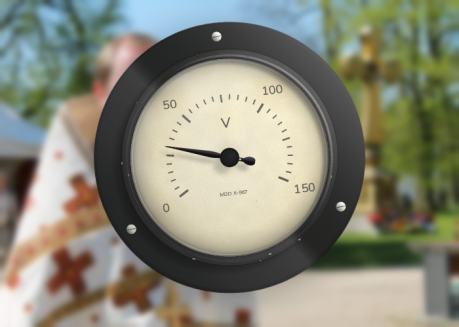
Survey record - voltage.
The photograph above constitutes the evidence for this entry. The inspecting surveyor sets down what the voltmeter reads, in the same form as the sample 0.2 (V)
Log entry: 30 (V)
